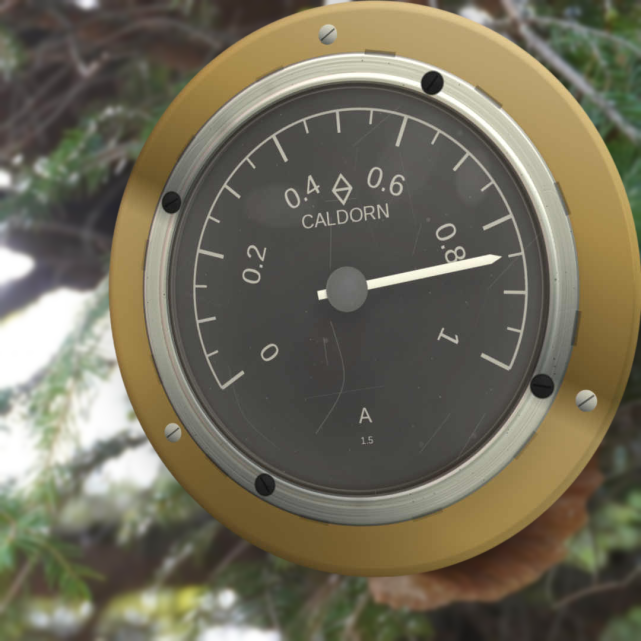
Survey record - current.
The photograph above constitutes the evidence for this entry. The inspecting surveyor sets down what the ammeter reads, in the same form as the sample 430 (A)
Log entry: 0.85 (A)
